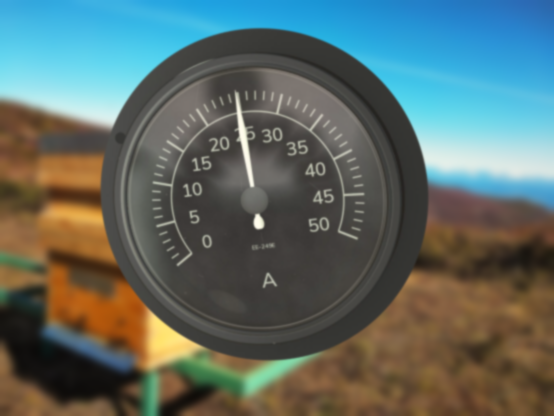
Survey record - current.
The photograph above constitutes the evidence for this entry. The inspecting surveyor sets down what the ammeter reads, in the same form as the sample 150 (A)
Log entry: 25 (A)
